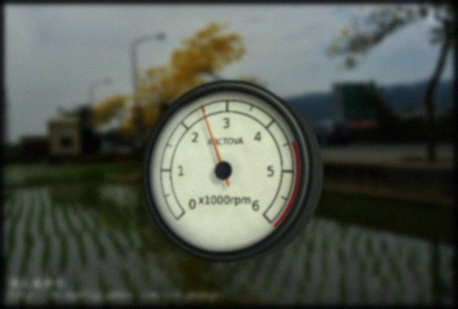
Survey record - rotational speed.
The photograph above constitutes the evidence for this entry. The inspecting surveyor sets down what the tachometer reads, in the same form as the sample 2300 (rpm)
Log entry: 2500 (rpm)
